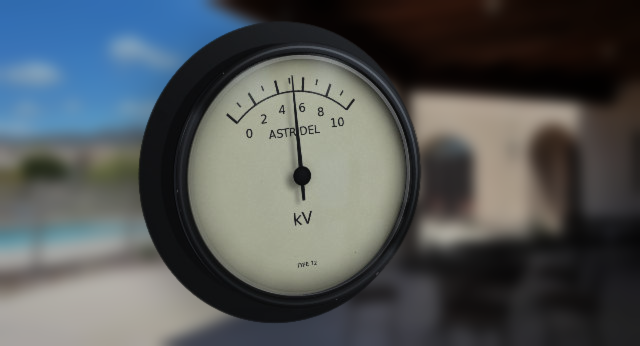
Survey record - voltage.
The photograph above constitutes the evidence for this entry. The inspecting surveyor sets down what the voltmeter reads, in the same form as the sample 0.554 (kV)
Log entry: 5 (kV)
